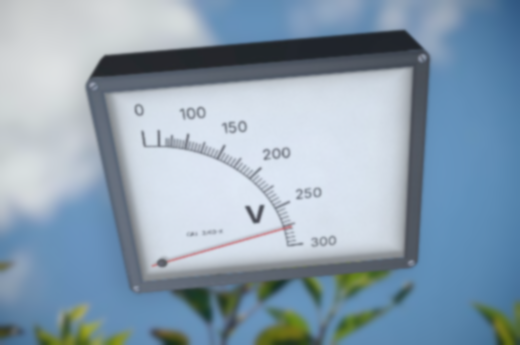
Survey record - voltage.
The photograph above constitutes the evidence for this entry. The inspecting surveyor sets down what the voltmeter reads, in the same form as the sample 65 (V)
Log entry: 275 (V)
